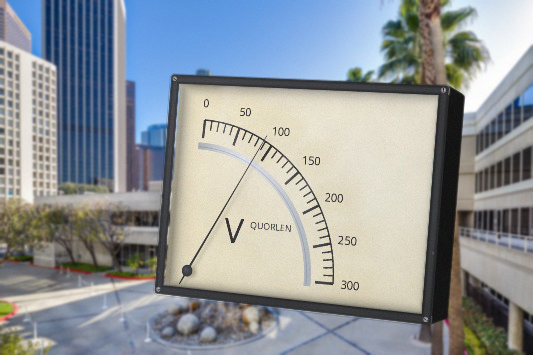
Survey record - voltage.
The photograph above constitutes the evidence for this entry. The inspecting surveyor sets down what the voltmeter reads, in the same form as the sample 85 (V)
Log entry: 90 (V)
